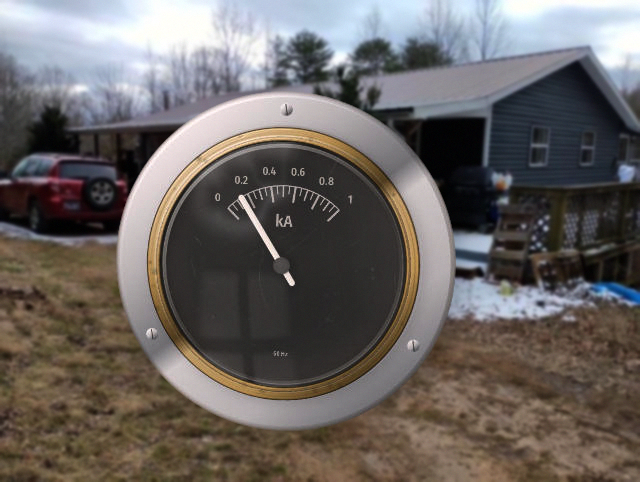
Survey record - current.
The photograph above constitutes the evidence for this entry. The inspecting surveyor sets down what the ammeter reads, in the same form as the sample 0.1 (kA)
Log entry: 0.15 (kA)
